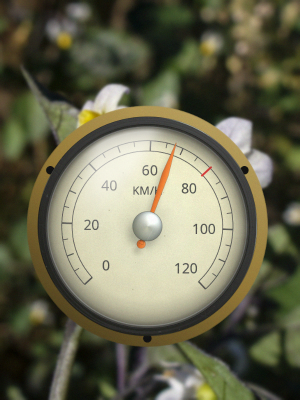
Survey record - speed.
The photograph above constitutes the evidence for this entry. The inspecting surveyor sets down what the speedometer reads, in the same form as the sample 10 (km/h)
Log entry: 67.5 (km/h)
